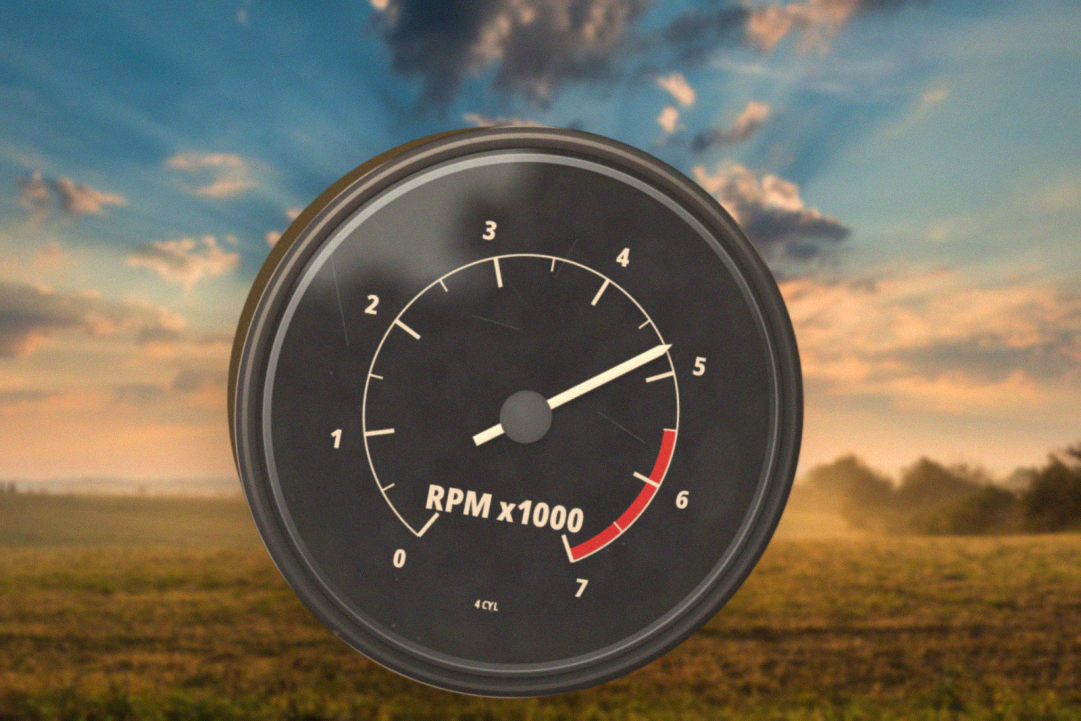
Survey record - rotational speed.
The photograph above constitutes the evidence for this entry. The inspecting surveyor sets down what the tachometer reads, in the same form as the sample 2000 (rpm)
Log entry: 4750 (rpm)
